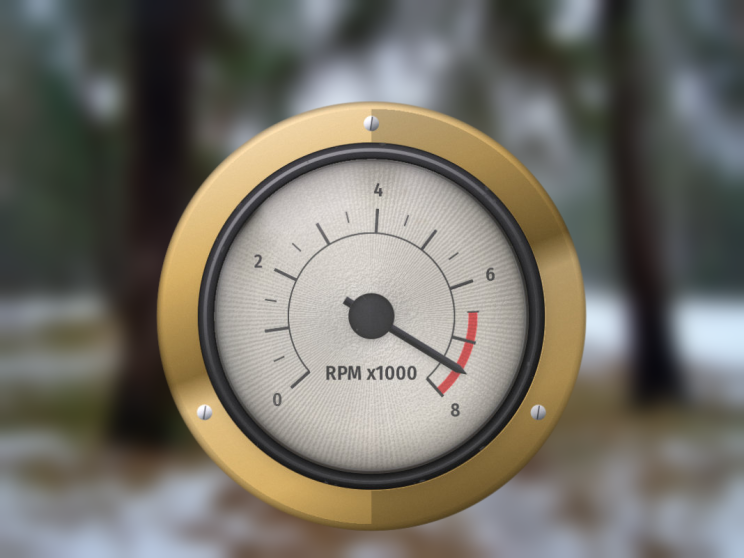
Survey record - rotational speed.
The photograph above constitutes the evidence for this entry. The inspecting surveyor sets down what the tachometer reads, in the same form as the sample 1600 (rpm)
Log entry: 7500 (rpm)
